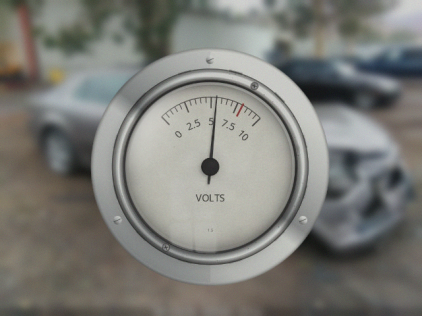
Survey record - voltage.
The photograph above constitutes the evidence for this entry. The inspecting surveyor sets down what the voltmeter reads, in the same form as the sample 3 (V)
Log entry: 5.5 (V)
